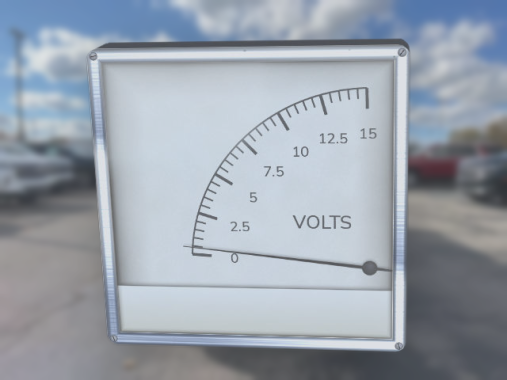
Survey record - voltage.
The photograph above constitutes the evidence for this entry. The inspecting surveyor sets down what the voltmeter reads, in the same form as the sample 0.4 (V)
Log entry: 0.5 (V)
